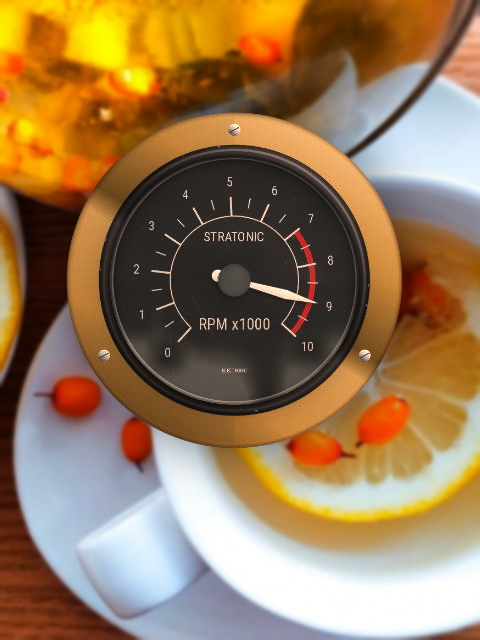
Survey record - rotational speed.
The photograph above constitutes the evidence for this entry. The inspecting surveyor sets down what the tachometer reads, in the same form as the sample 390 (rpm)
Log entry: 9000 (rpm)
